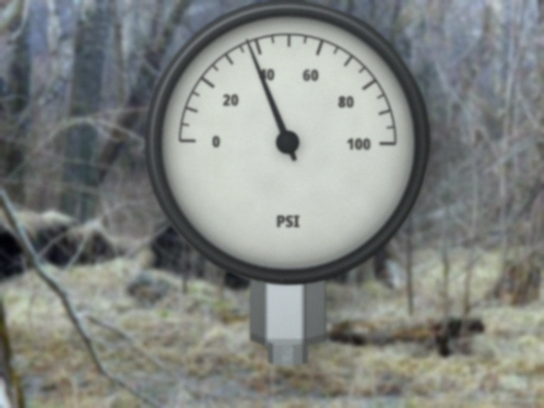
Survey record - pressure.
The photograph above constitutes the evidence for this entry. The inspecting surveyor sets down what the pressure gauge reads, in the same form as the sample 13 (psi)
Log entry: 37.5 (psi)
